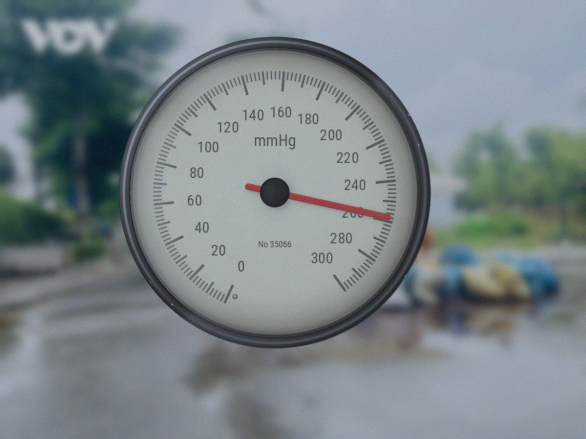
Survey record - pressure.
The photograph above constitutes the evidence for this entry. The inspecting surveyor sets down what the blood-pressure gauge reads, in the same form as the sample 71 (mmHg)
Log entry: 258 (mmHg)
